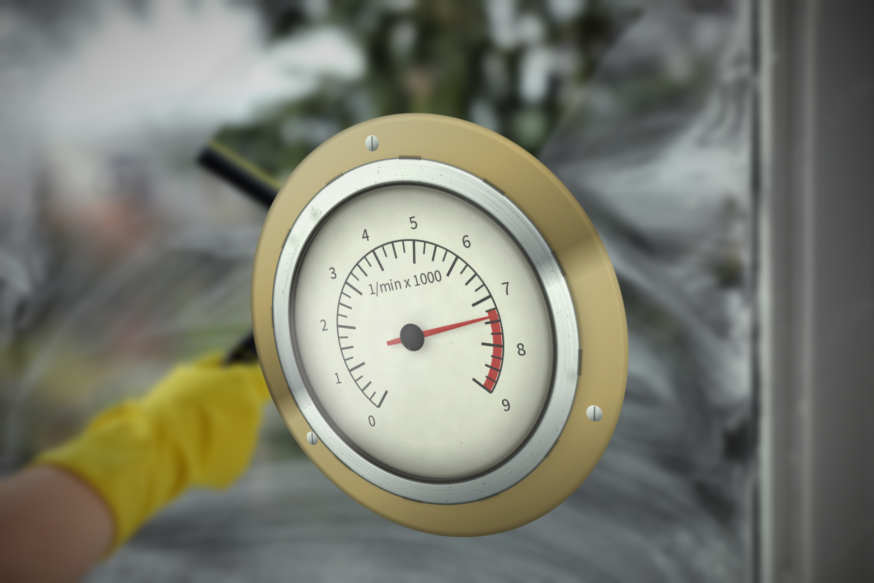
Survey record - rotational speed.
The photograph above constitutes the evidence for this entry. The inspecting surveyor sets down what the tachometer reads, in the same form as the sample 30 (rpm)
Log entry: 7375 (rpm)
